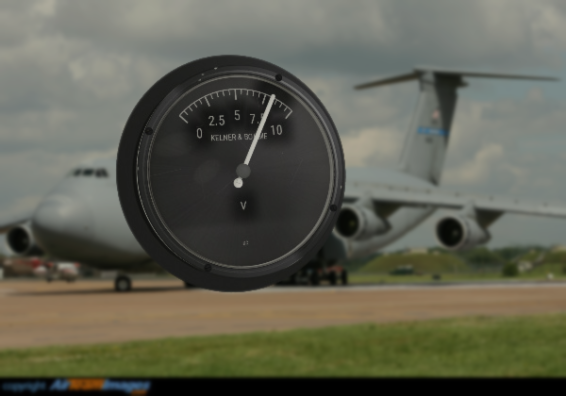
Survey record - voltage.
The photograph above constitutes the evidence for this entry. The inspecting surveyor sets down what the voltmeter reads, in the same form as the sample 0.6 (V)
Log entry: 8 (V)
